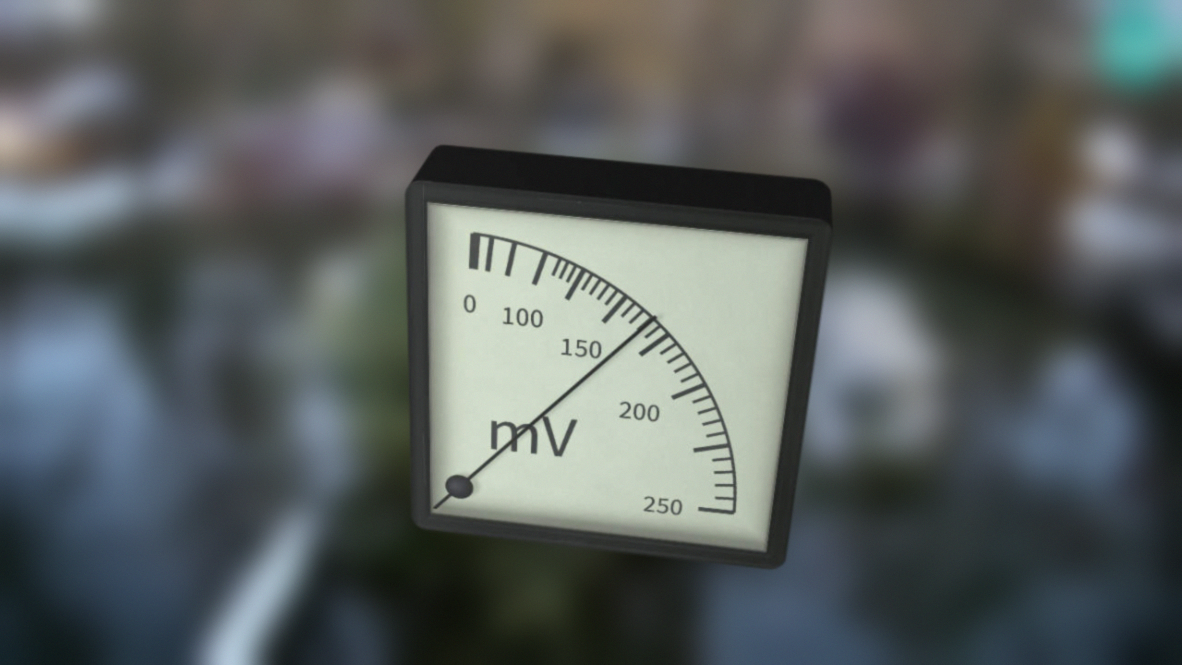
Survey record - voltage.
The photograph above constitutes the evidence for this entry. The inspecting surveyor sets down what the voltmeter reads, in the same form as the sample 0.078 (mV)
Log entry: 165 (mV)
